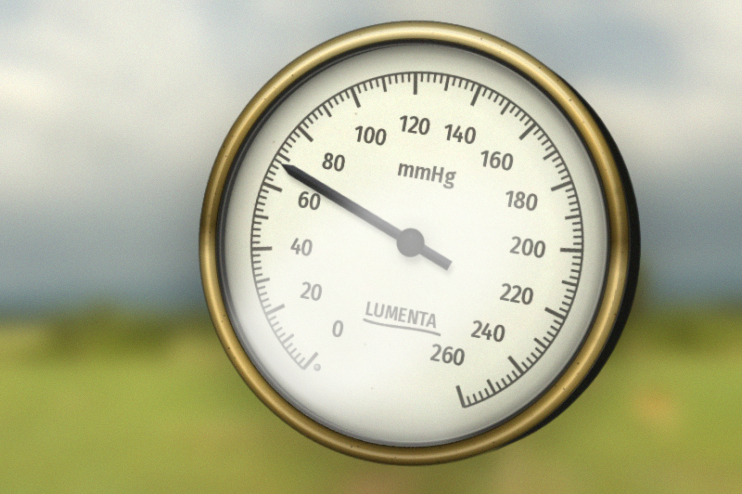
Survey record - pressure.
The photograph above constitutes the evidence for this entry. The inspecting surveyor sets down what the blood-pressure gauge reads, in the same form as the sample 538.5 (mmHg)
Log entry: 68 (mmHg)
